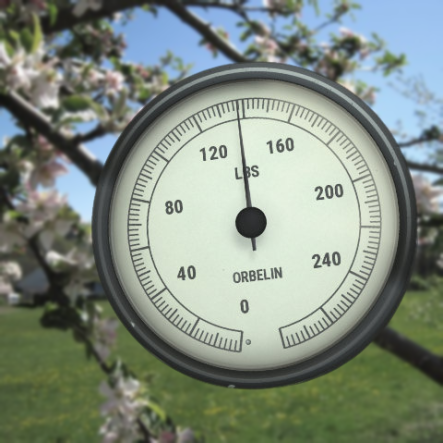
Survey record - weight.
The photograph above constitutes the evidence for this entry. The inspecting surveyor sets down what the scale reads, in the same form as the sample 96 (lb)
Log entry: 138 (lb)
